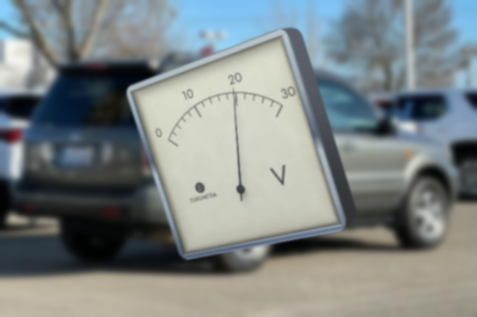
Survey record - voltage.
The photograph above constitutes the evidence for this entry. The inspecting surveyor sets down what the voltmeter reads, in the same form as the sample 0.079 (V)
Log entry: 20 (V)
